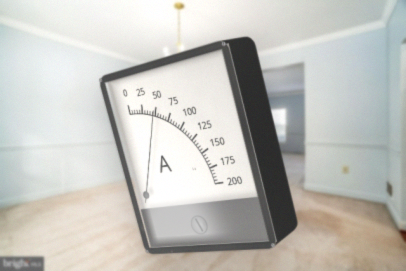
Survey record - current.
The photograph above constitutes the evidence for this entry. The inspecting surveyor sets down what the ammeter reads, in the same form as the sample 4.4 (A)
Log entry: 50 (A)
